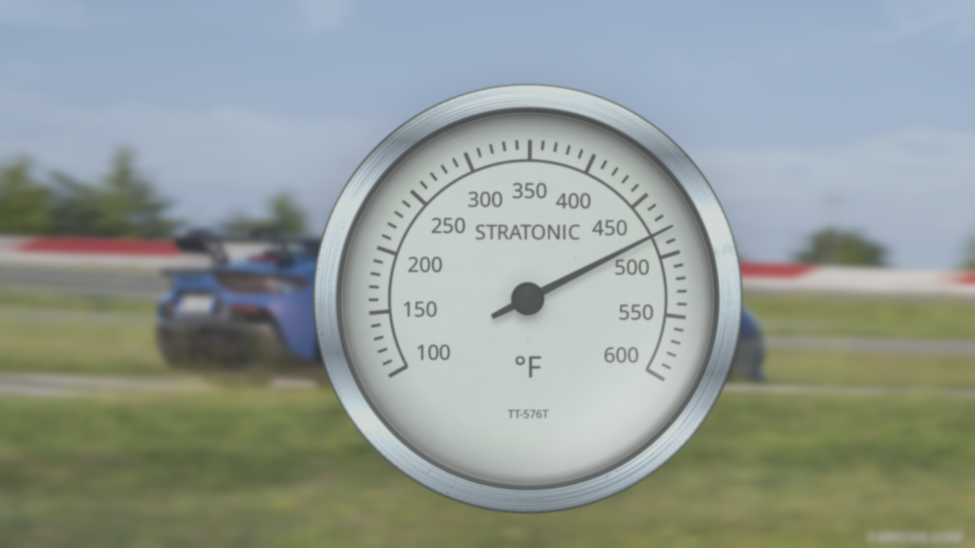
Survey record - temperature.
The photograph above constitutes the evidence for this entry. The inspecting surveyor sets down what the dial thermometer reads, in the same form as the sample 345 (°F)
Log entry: 480 (°F)
